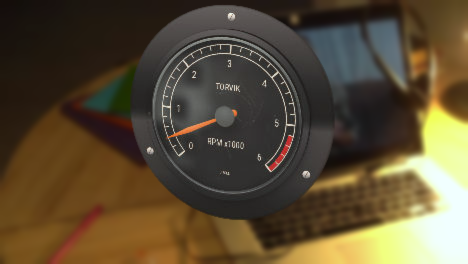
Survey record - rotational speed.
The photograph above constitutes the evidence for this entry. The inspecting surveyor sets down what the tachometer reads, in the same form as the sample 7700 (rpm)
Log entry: 400 (rpm)
